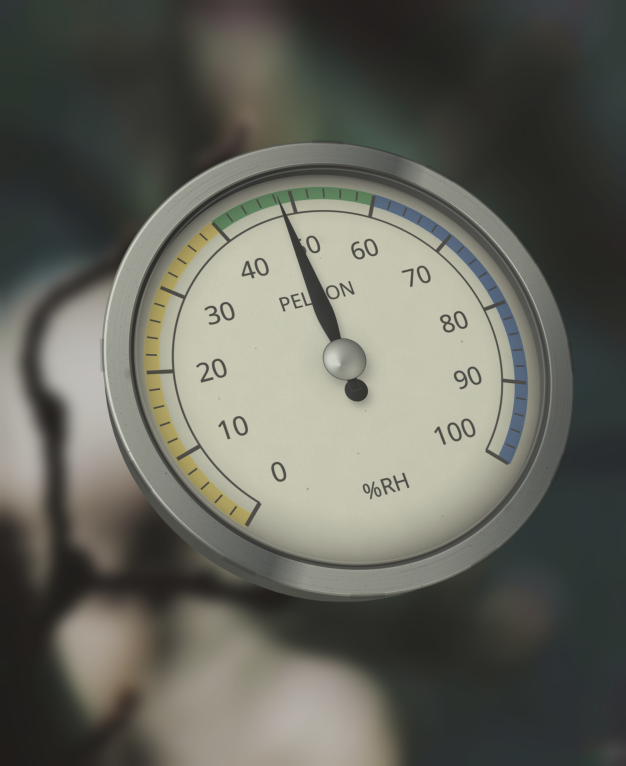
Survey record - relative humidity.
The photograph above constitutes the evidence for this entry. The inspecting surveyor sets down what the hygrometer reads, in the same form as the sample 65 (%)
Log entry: 48 (%)
